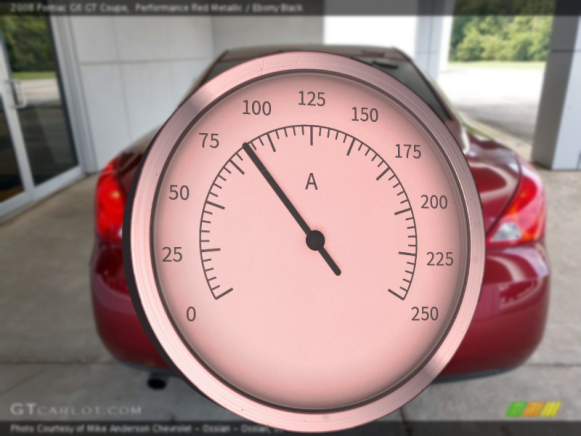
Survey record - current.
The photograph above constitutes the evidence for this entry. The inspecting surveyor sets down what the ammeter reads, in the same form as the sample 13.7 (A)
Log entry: 85 (A)
